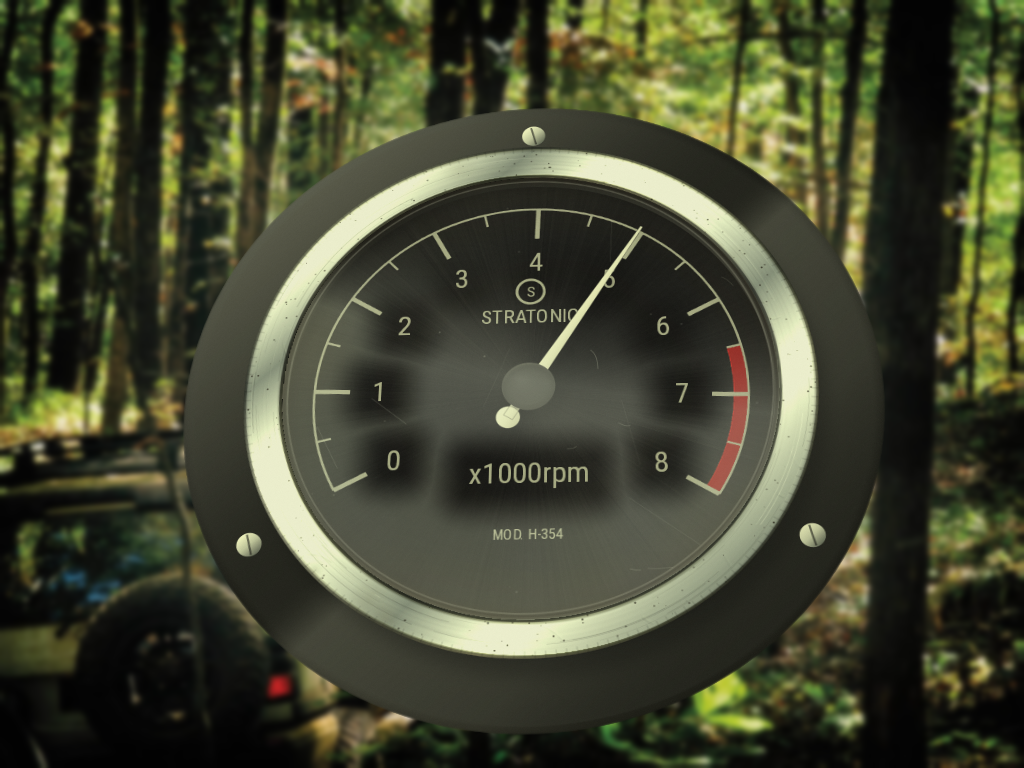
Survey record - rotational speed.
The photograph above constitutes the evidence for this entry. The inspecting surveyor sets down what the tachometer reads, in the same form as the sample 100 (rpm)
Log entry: 5000 (rpm)
